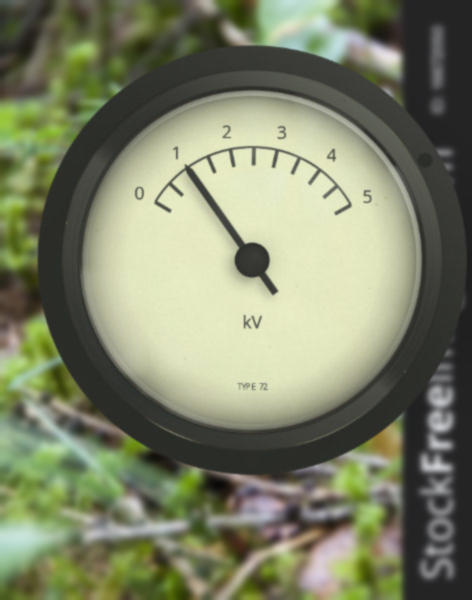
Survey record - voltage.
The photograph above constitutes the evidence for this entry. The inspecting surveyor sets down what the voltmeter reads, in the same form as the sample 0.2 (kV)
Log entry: 1 (kV)
